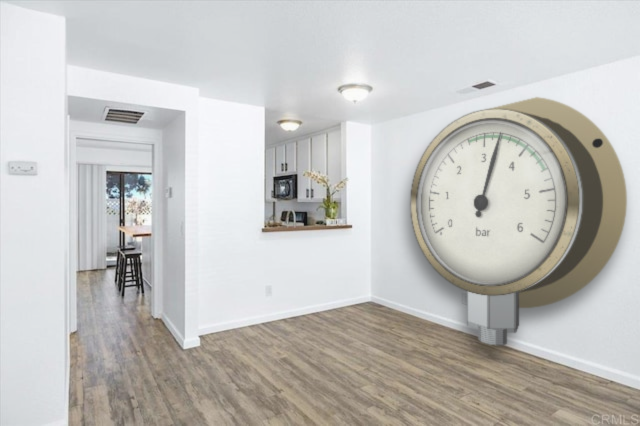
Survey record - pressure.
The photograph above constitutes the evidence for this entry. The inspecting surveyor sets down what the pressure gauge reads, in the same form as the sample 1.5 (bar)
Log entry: 3.4 (bar)
